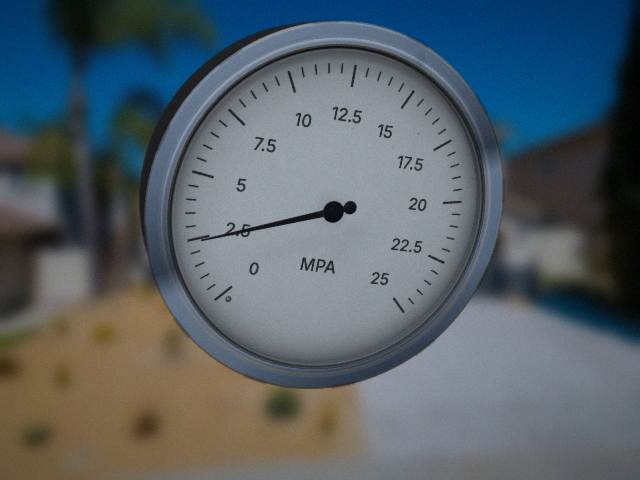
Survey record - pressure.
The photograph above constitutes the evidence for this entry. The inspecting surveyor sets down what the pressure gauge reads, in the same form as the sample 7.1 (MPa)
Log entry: 2.5 (MPa)
